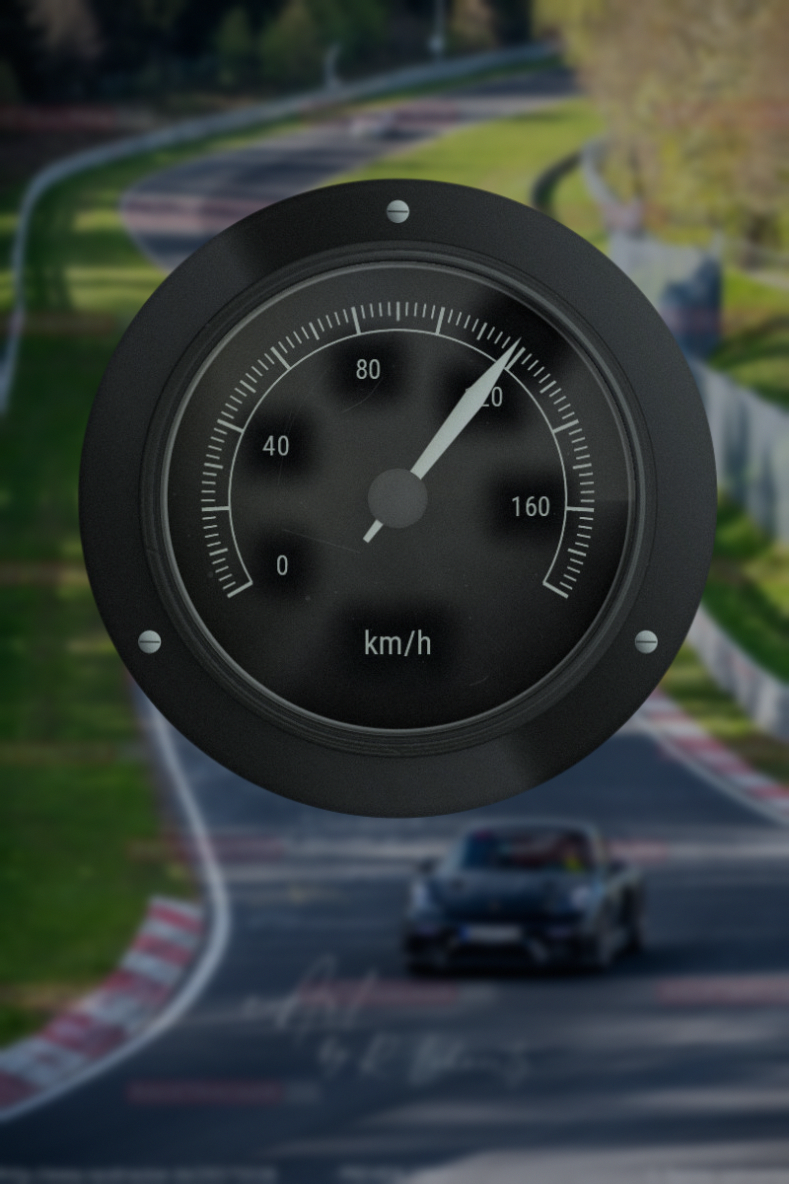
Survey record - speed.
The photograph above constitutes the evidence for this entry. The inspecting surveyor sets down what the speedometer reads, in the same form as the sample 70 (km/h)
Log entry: 118 (km/h)
